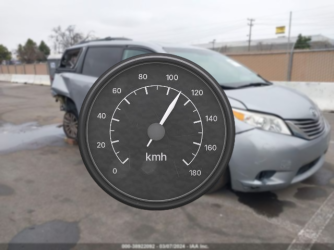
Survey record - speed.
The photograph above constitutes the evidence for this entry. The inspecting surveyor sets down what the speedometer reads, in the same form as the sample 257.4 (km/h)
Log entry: 110 (km/h)
